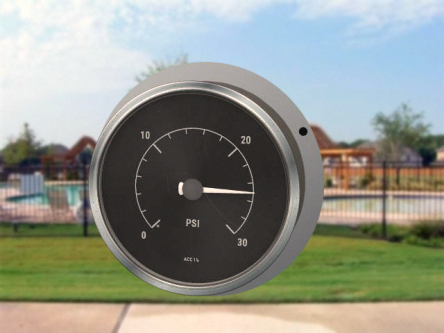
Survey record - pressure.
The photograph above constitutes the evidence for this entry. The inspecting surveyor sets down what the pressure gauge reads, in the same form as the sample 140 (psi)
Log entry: 25 (psi)
